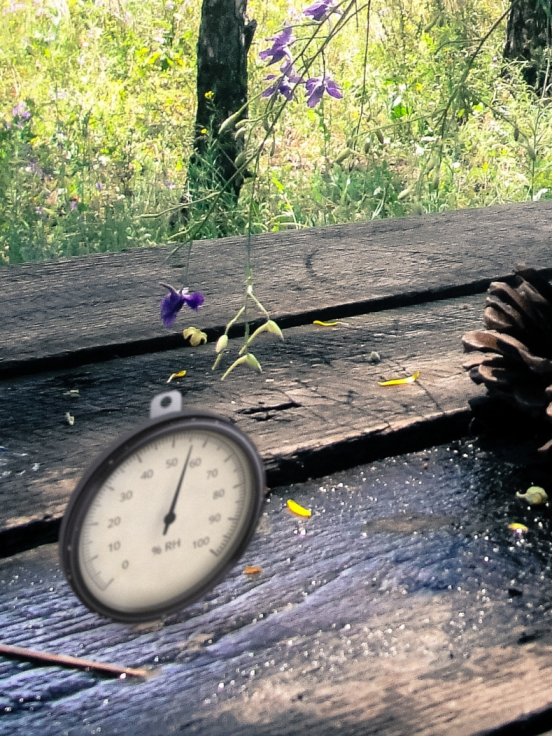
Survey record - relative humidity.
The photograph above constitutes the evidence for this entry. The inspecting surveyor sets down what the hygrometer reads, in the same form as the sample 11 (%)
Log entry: 55 (%)
